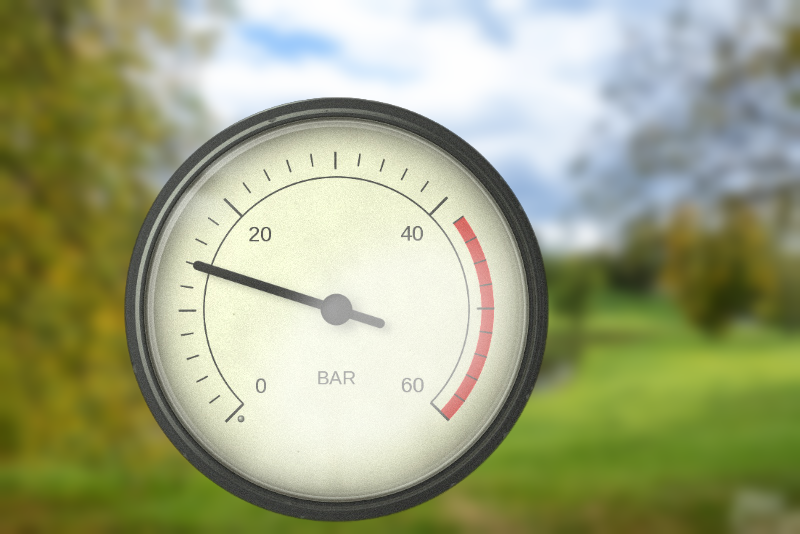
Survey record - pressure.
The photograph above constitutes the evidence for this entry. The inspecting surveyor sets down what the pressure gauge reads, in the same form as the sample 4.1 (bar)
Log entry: 14 (bar)
